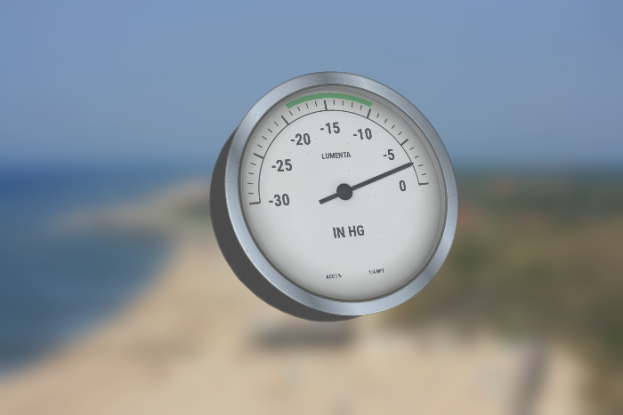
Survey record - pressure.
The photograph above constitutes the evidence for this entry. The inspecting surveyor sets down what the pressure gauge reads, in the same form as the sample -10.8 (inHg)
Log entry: -2.5 (inHg)
